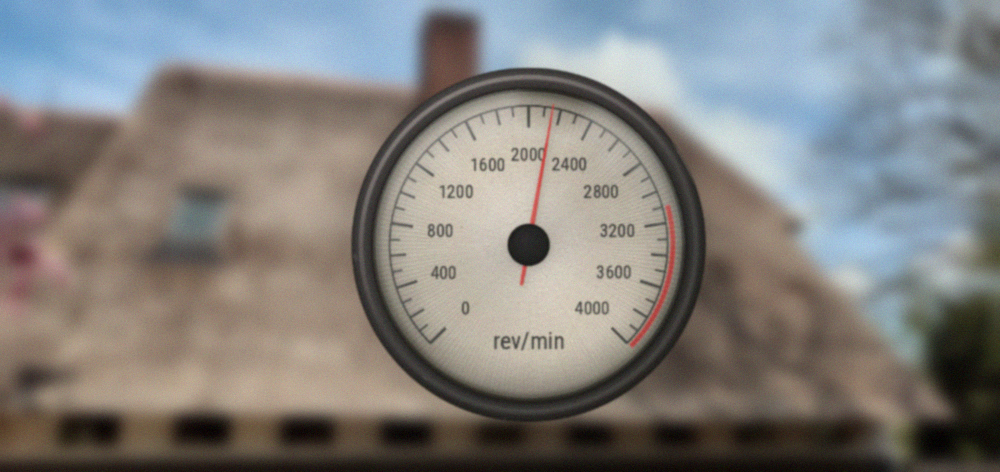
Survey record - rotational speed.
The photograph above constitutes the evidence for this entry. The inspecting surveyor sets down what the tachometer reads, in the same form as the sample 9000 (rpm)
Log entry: 2150 (rpm)
